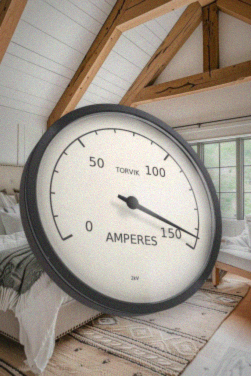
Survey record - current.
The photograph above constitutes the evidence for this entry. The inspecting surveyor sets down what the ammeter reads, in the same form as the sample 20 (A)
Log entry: 145 (A)
